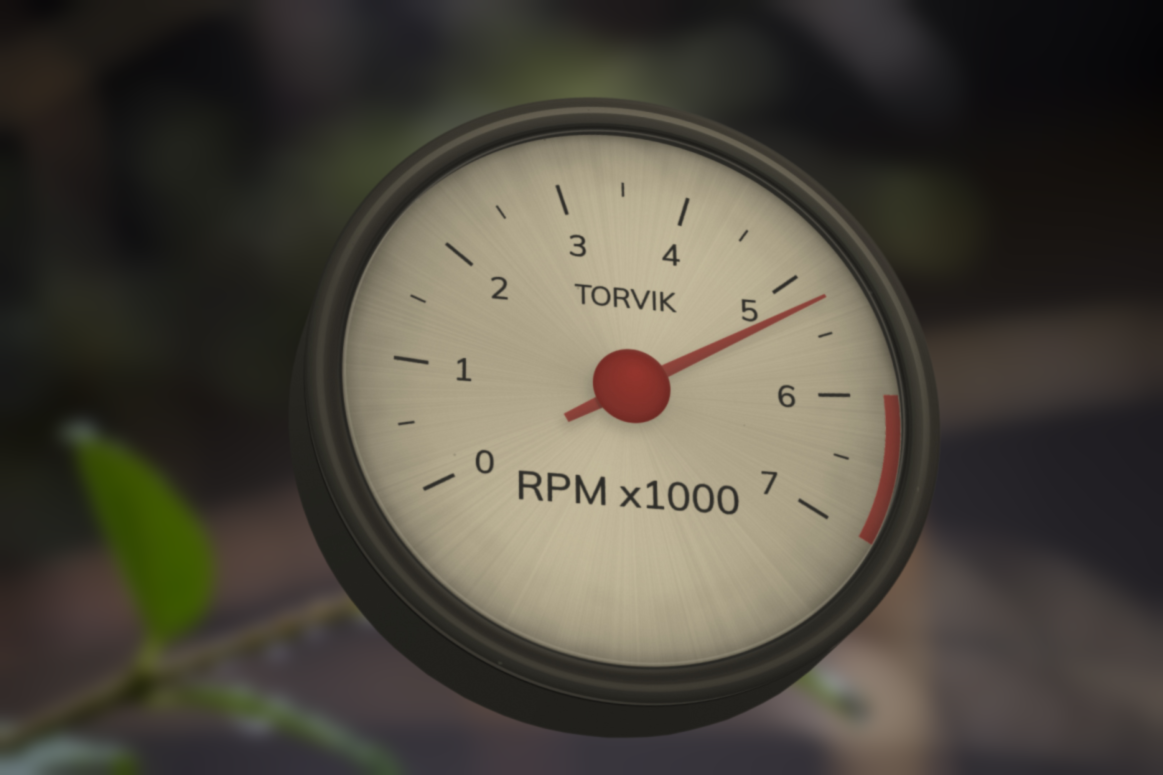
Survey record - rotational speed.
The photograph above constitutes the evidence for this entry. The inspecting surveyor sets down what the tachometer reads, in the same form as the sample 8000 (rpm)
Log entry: 5250 (rpm)
